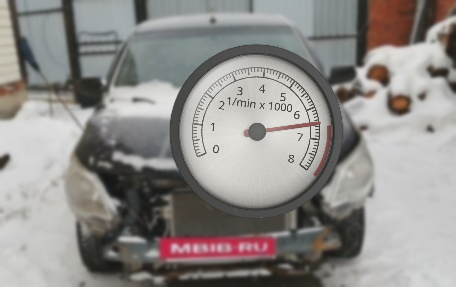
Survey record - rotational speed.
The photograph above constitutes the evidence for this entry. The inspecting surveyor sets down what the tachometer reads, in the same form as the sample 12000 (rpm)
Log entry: 6500 (rpm)
